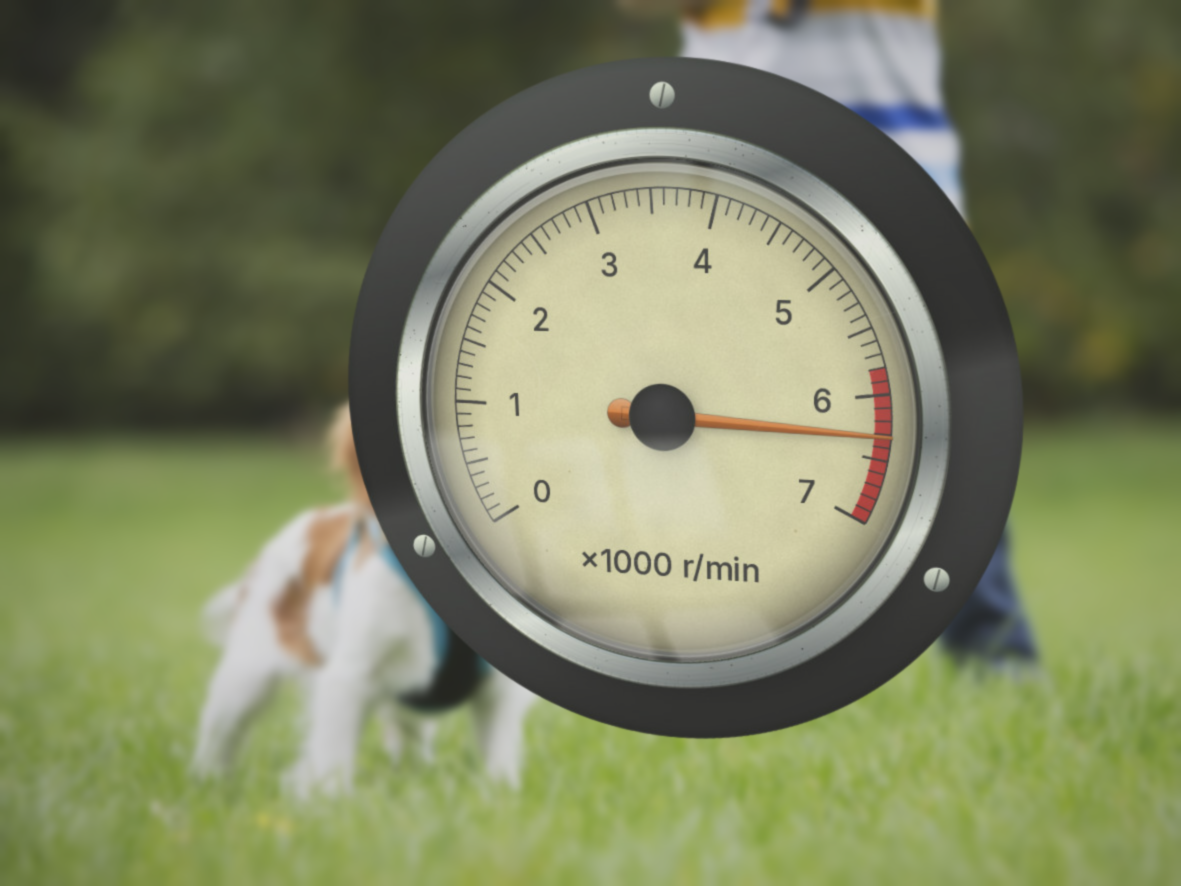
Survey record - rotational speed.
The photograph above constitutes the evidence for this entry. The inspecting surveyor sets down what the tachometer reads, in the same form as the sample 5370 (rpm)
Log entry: 6300 (rpm)
